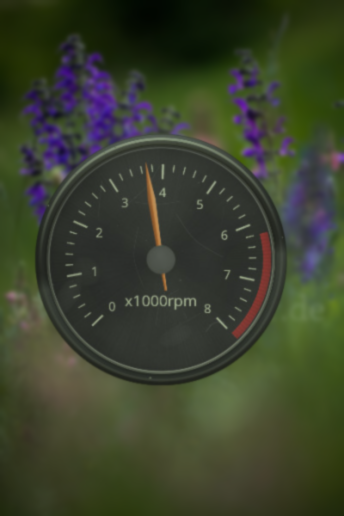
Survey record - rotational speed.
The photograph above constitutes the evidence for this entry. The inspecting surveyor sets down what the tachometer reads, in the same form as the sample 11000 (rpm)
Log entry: 3700 (rpm)
